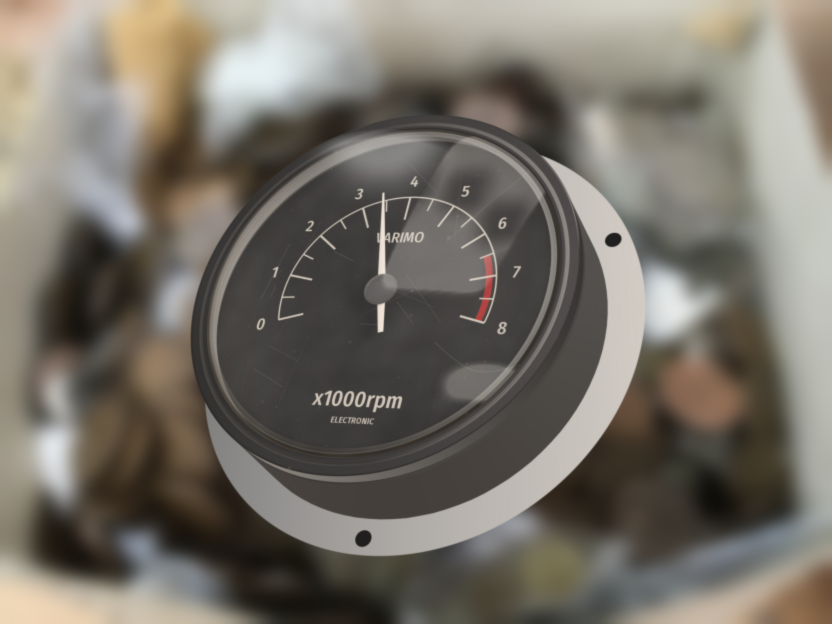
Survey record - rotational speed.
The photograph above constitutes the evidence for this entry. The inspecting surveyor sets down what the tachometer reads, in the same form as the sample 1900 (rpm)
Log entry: 3500 (rpm)
